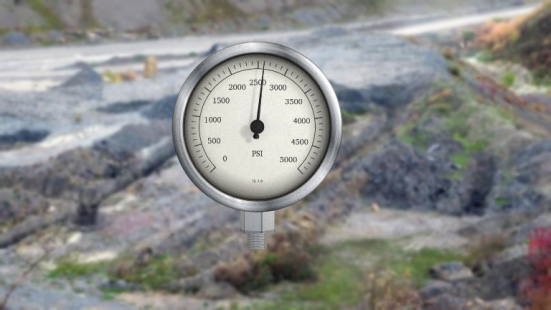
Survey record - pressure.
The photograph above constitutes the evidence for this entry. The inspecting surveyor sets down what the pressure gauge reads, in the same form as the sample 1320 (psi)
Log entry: 2600 (psi)
